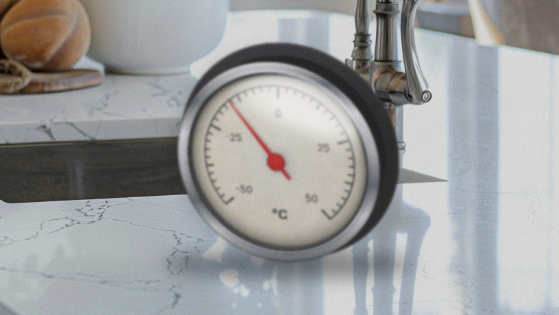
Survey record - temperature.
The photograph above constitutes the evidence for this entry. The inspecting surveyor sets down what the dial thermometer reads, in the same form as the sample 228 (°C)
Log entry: -15 (°C)
